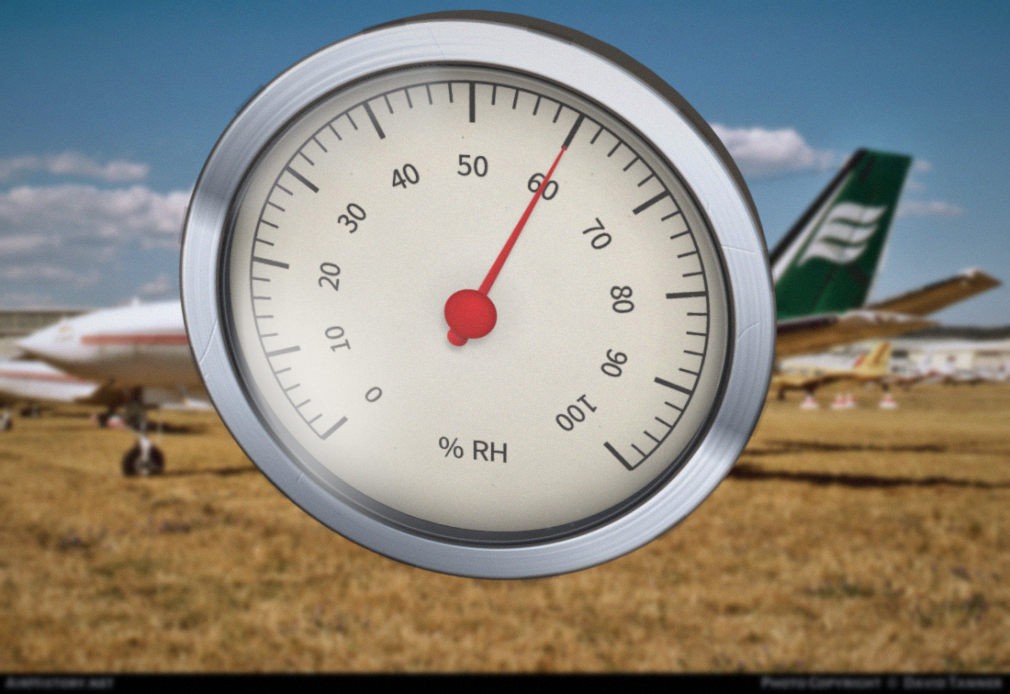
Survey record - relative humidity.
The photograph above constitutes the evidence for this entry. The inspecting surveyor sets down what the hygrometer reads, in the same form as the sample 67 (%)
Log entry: 60 (%)
